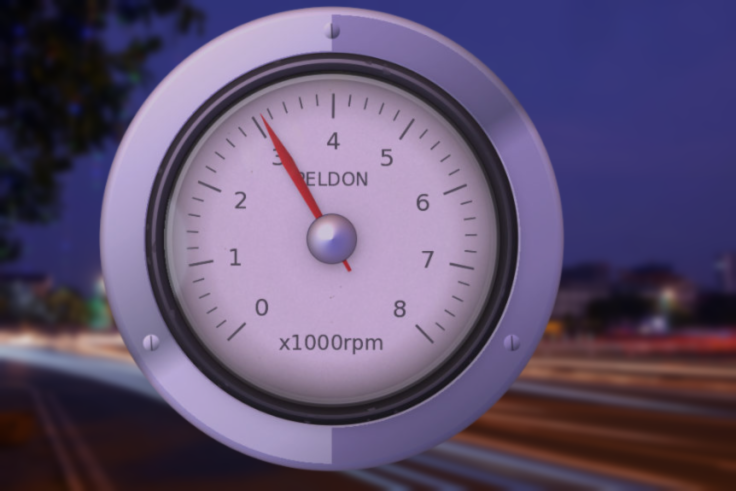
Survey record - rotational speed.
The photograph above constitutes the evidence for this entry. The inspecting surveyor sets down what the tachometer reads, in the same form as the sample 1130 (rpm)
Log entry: 3100 (rpm)
